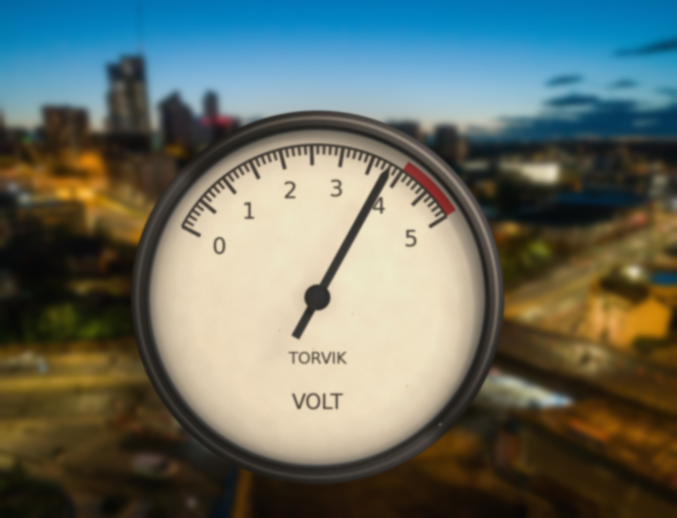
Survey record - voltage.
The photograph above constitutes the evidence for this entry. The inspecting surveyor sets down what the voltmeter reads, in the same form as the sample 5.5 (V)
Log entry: 3.8 (V)
